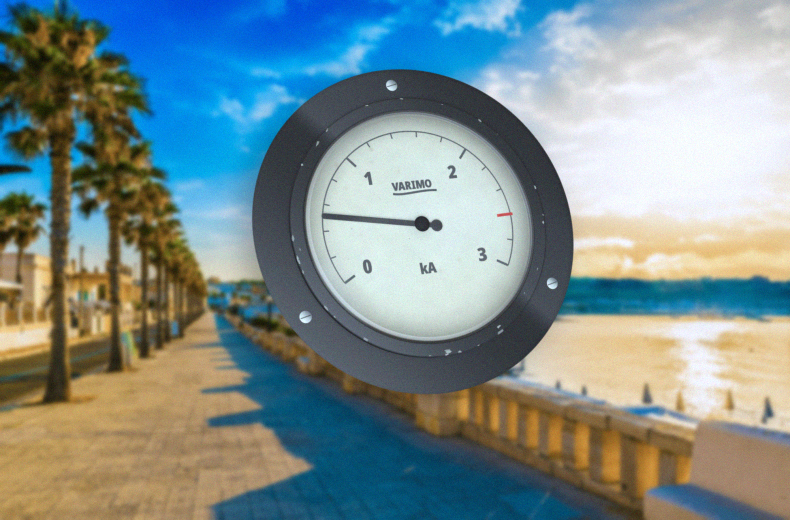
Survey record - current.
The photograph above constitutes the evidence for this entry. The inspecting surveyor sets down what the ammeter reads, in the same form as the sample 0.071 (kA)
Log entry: 0.5 (kA)
